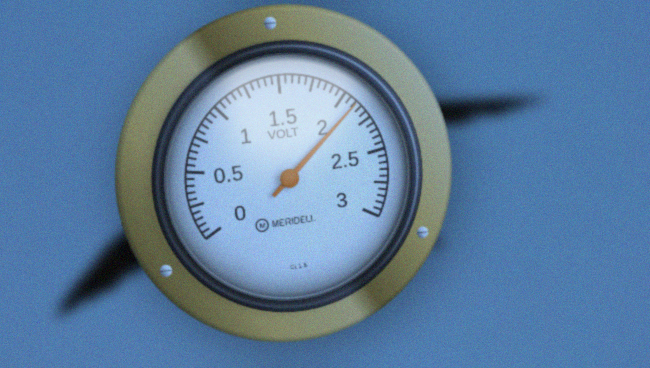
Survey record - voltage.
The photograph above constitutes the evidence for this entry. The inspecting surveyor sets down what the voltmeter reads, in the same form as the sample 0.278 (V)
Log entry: 2.1 (V)
